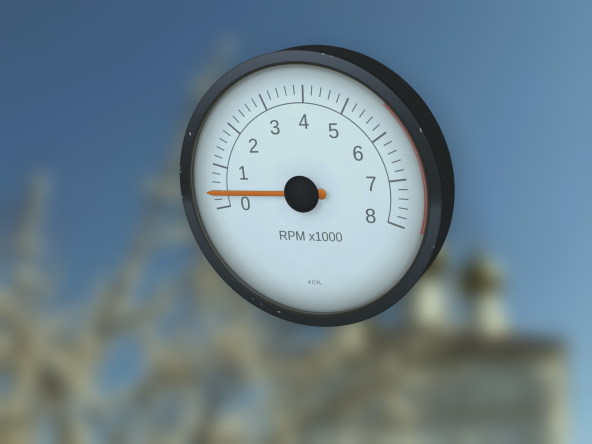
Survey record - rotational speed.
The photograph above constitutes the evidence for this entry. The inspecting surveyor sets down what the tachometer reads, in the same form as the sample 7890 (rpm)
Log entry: 400 (rpm)
